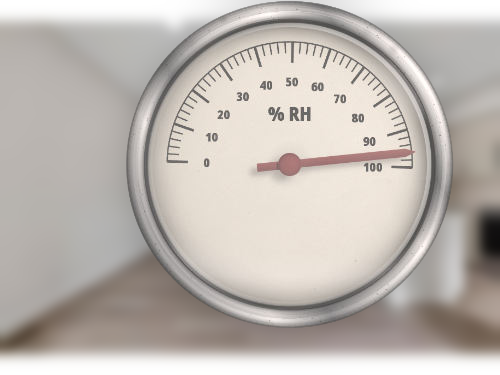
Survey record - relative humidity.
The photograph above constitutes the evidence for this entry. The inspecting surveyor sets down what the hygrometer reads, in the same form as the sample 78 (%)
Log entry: 96 (%)
